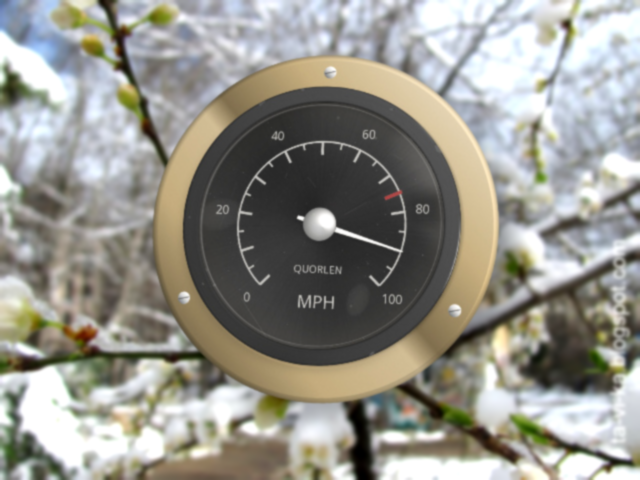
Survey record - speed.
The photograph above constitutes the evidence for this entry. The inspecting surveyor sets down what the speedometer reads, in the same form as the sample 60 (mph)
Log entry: 90 (mph)
